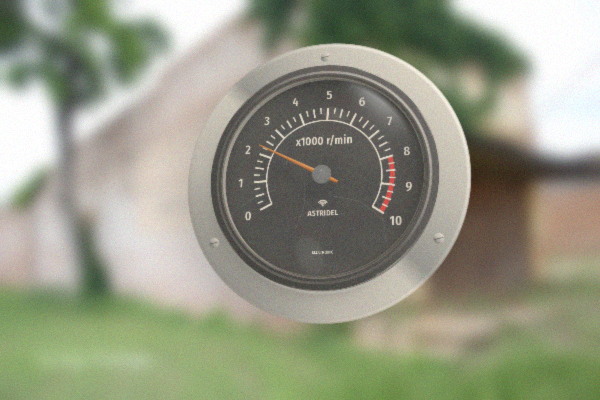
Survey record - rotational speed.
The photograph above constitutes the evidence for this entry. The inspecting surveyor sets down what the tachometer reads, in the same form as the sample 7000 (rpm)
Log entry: 2250 (rpm)
